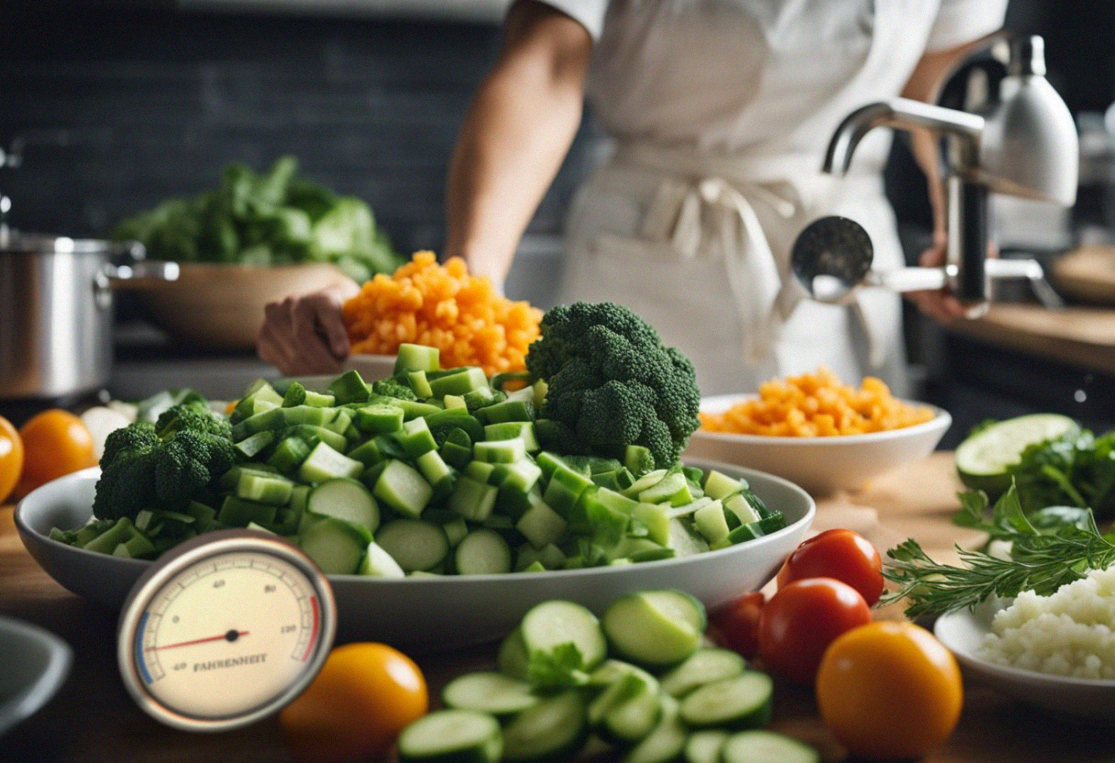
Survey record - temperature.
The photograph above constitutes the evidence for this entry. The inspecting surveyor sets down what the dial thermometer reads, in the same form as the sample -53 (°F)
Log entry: -20 (°F)
